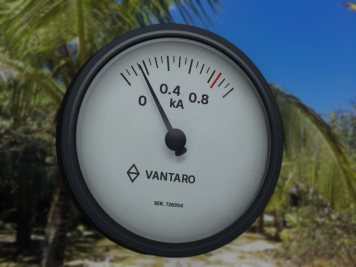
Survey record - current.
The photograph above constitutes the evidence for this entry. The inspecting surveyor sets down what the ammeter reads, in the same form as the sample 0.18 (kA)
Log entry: 0.15 (kA)
